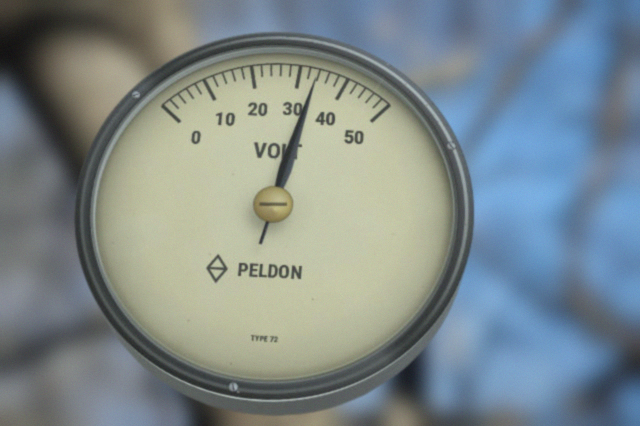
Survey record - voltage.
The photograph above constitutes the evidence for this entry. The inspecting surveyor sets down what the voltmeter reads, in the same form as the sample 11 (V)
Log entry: 34 (V)
